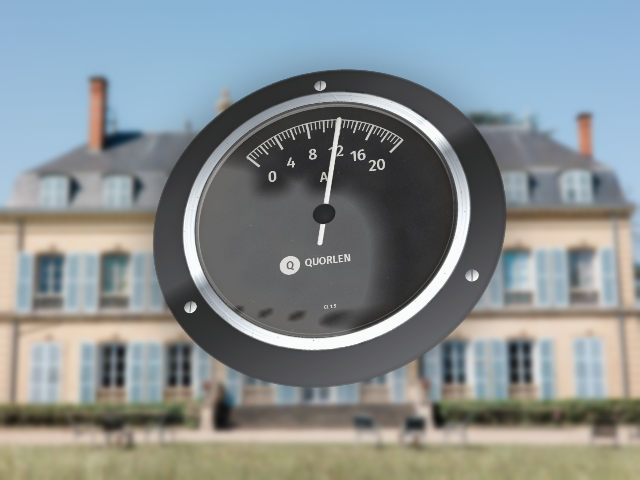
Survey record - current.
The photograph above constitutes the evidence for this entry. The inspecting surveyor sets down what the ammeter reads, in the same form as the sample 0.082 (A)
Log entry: 12 (A)
